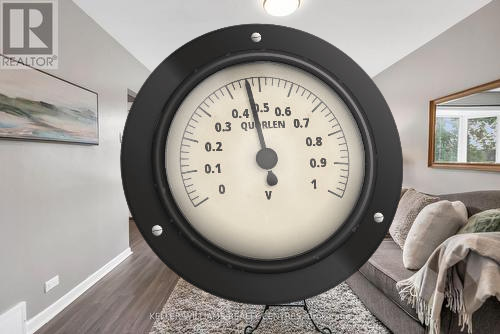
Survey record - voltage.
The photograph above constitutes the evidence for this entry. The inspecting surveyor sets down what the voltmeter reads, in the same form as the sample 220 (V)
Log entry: 0.46 (V)
